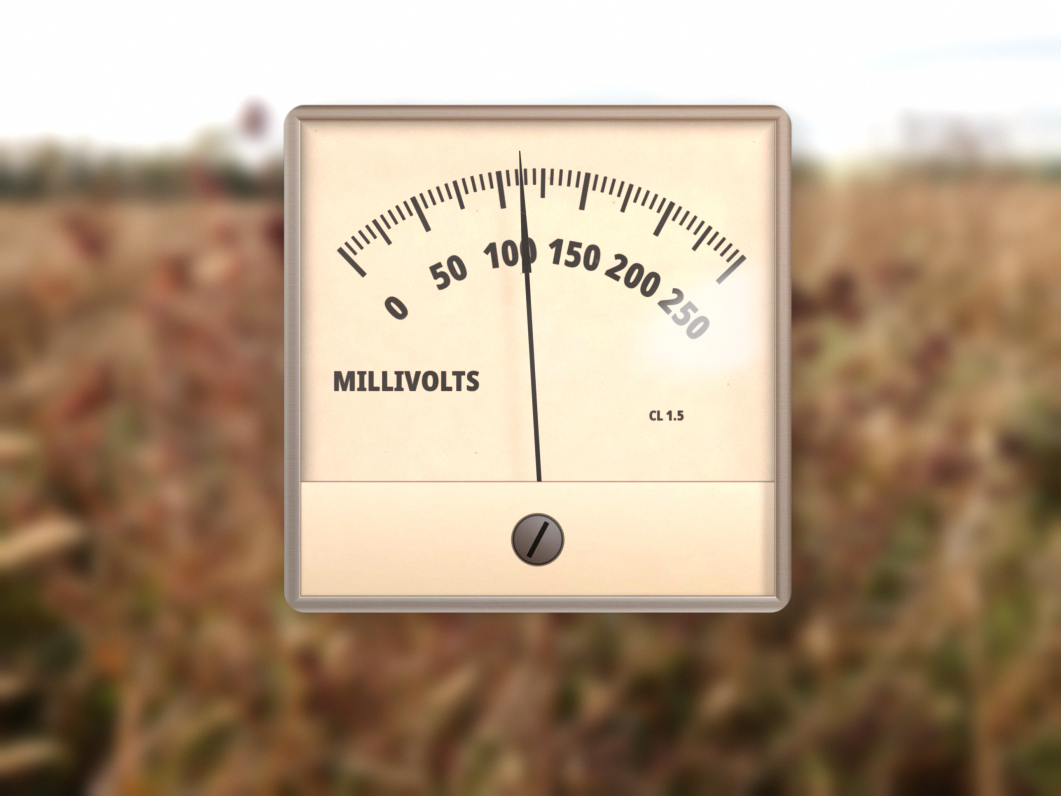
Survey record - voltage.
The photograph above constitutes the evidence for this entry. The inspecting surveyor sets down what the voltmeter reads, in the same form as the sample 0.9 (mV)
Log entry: 112.5 (mV)
